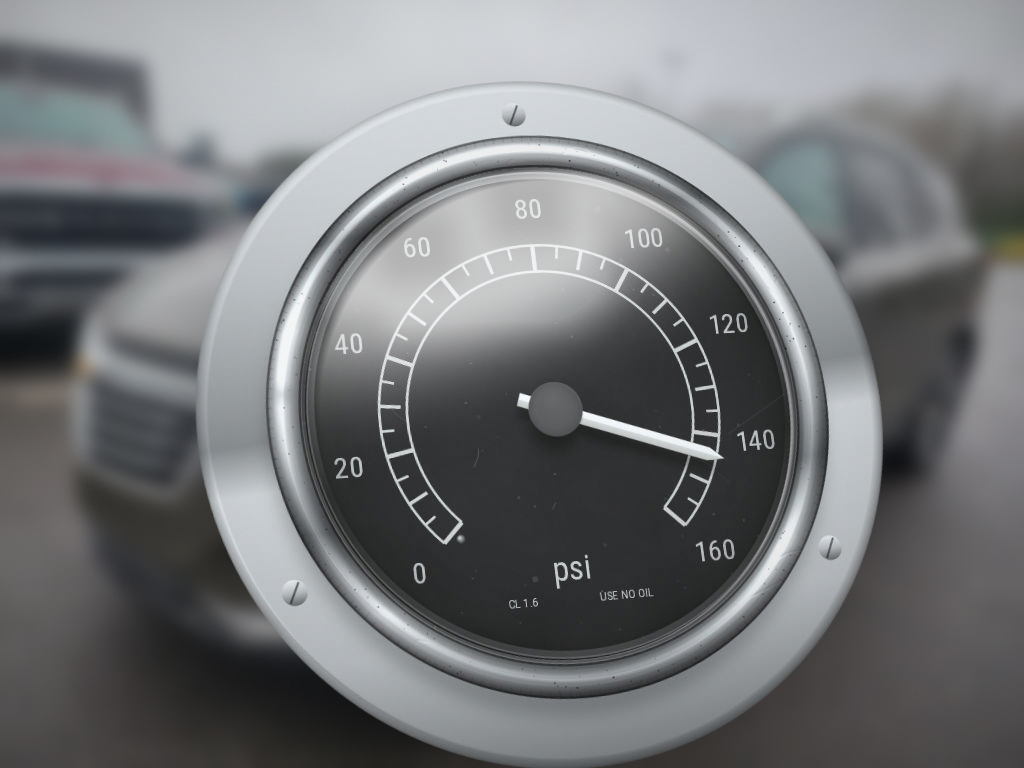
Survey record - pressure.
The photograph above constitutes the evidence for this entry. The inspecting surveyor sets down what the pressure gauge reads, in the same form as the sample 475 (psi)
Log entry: 145 (psi)
